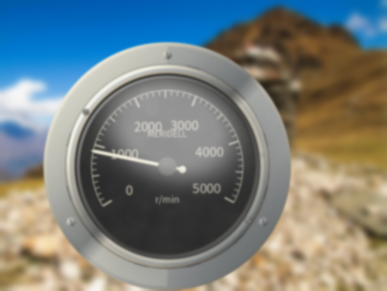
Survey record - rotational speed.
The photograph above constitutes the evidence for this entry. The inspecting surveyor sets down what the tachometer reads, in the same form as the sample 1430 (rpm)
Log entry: 900 (rpm)
